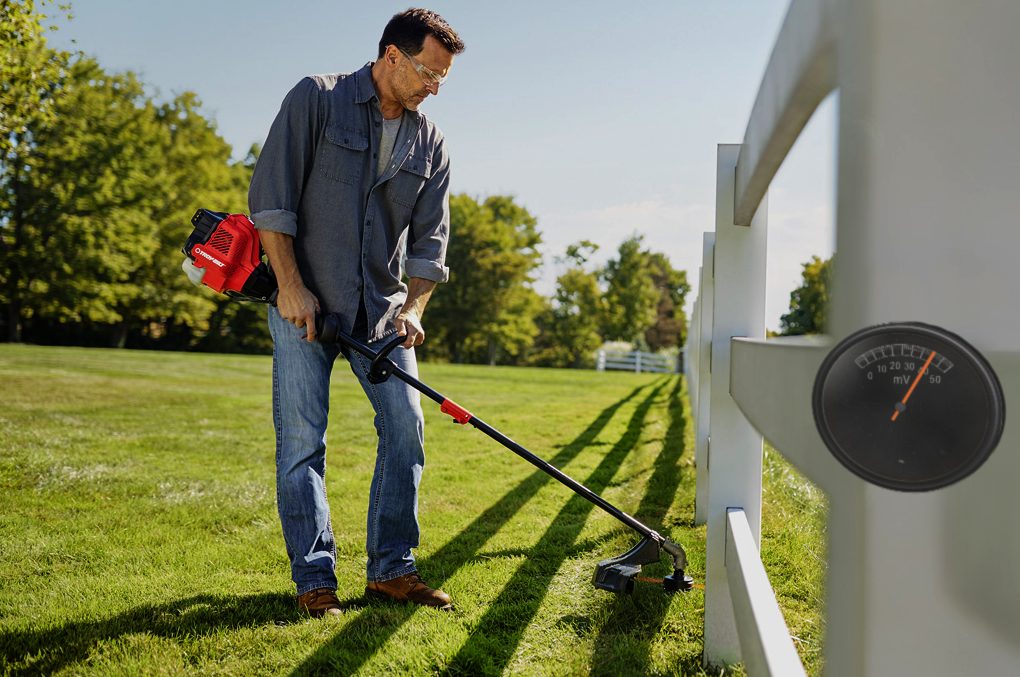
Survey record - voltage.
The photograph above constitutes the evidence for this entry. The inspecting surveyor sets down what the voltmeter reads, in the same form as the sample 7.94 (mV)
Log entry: 40 (mV)
